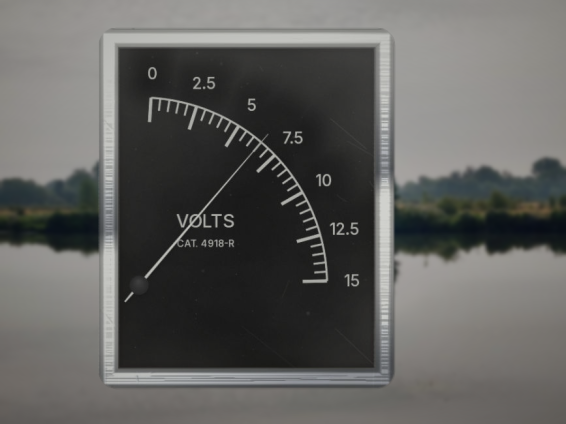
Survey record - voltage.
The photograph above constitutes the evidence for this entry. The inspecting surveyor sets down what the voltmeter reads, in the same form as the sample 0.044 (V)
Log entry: 6.5 (V)
